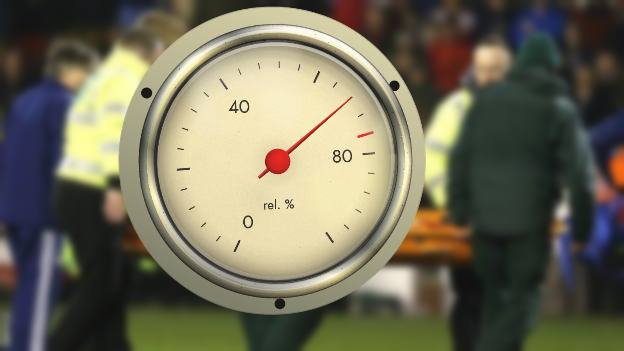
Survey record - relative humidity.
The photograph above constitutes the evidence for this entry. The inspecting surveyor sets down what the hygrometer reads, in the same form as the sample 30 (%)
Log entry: 68 (%)
